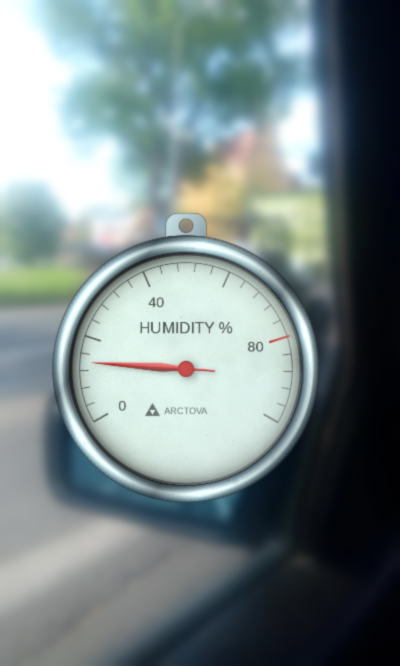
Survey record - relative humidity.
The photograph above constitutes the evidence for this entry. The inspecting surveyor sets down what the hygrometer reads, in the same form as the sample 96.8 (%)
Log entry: 14 (%)
